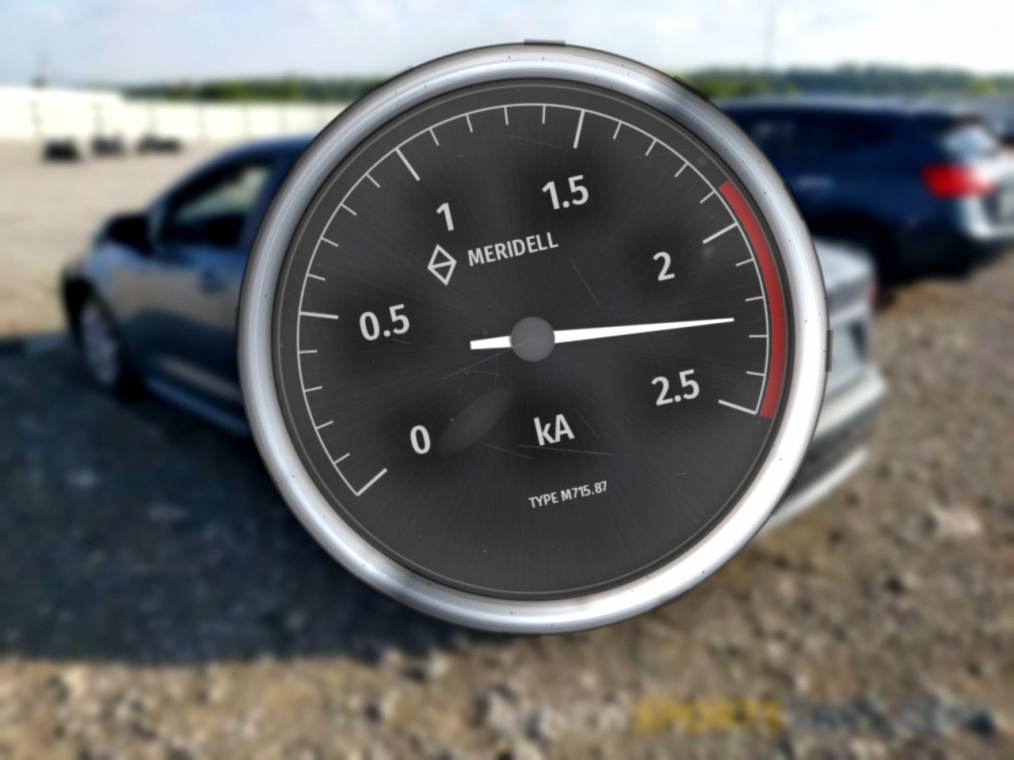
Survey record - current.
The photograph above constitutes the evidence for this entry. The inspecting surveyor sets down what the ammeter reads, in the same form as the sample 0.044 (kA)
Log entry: 2.25 (kA)
